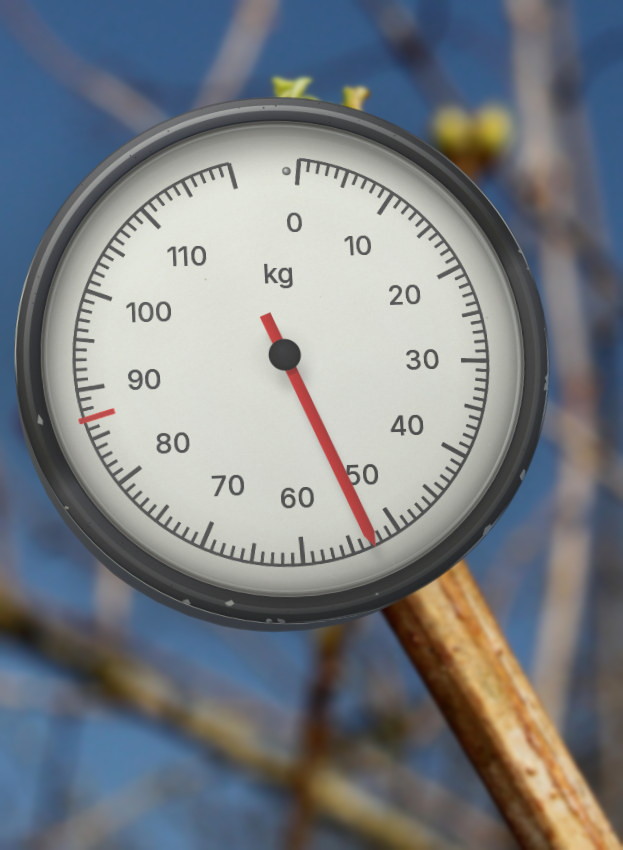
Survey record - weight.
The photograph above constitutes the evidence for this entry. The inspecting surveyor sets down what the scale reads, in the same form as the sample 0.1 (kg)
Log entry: 53 (kg)
